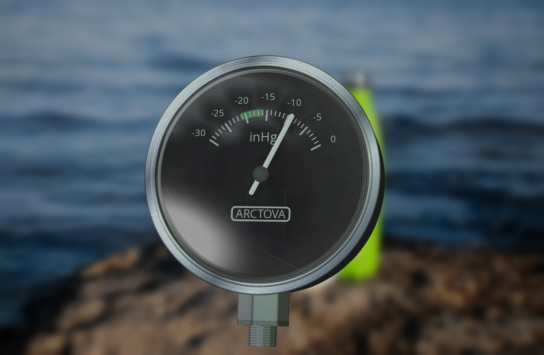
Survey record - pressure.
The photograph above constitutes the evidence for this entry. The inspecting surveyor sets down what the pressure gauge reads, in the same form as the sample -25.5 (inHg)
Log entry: -9 (inHg)
